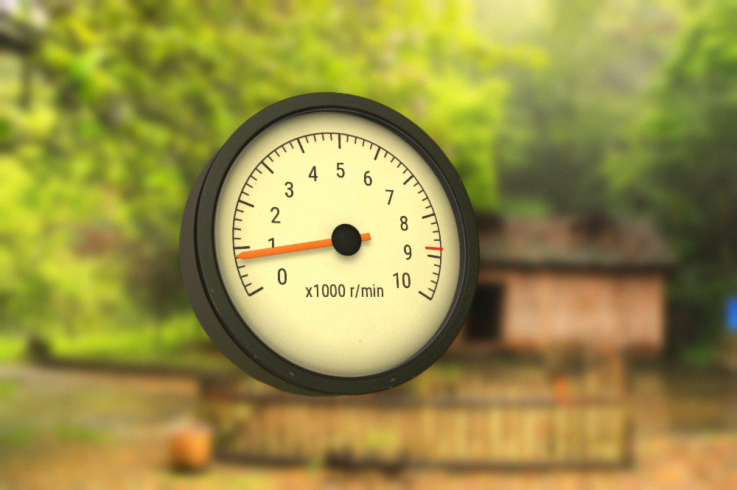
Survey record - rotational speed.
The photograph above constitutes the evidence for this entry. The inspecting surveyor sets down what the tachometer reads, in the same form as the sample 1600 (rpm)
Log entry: 800 (rpm)
